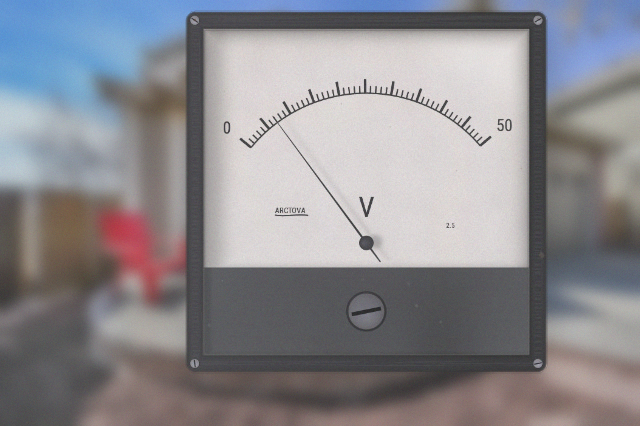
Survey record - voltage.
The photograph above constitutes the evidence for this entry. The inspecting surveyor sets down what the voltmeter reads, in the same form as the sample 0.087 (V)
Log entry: 7 (V)
